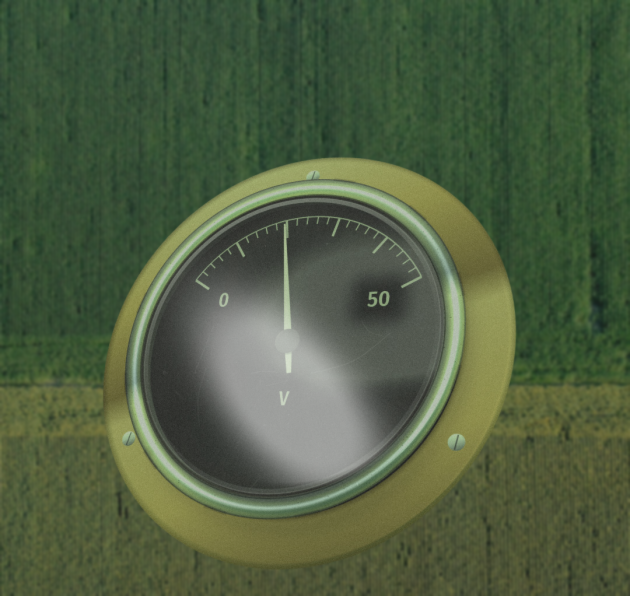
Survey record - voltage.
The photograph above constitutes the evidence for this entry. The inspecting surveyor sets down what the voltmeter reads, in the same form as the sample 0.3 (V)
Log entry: 20 (V)
